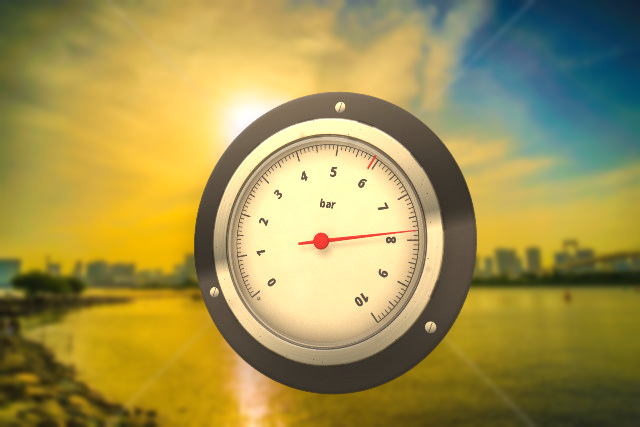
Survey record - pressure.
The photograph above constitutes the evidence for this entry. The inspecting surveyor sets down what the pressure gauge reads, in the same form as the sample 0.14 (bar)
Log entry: 7.8 (bar)
